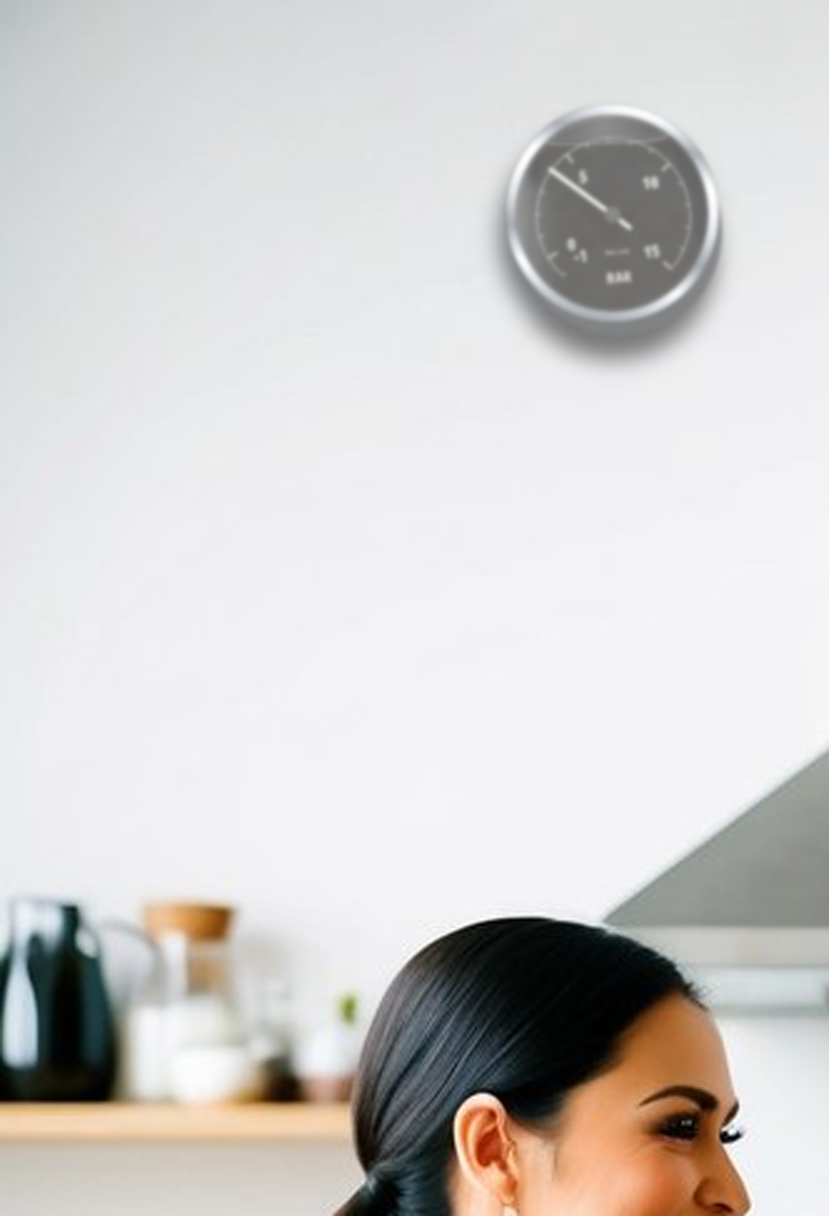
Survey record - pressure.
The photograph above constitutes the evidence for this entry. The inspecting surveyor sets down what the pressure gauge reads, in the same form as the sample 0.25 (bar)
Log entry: 4 (bar)
